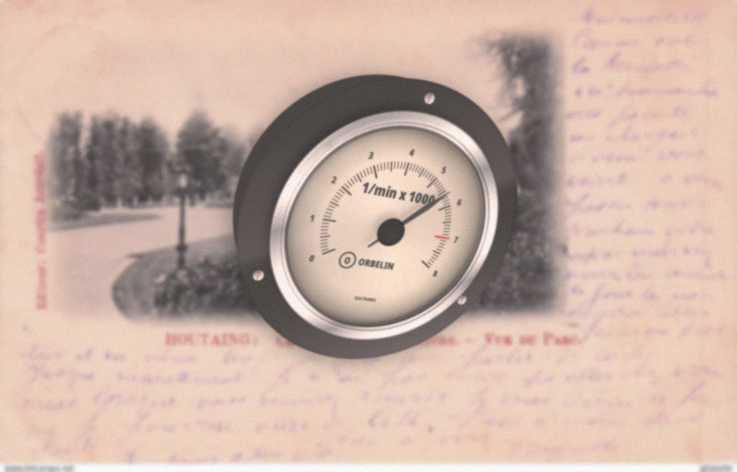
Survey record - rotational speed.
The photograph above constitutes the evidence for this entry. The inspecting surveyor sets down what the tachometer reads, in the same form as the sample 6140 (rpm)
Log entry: 5500 (rpm)
